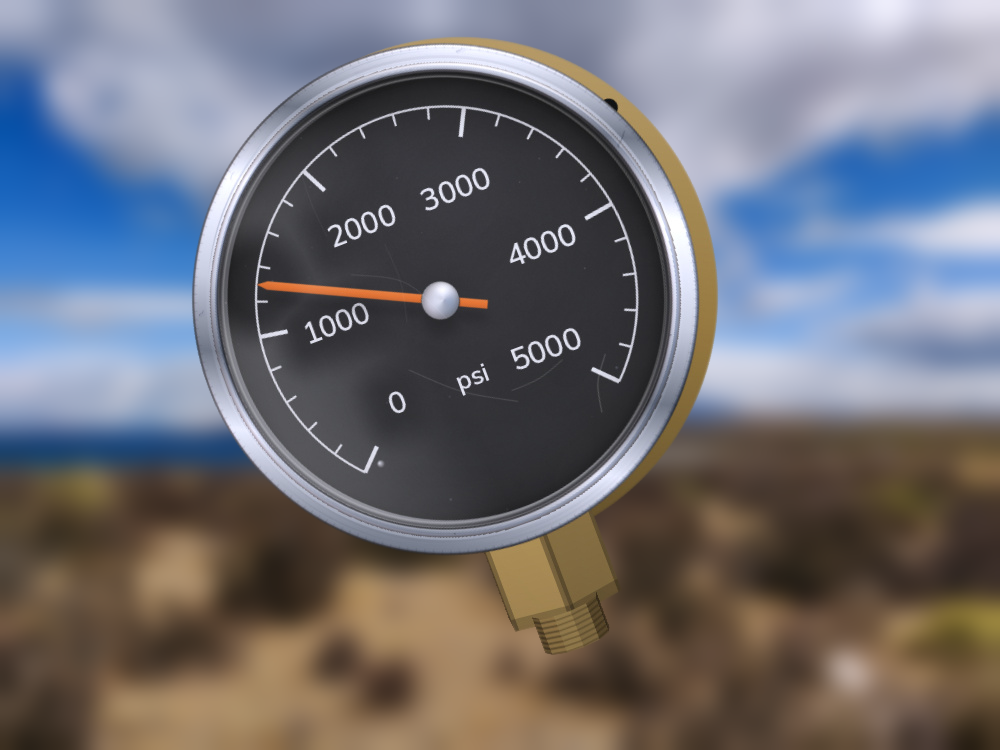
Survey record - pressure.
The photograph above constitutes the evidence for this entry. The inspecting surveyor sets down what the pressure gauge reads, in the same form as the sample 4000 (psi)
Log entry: 1300 (psi)
